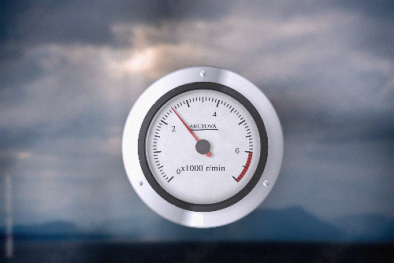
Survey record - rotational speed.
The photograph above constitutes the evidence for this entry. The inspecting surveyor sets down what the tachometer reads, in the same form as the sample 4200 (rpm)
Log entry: 2500 (rpm)
